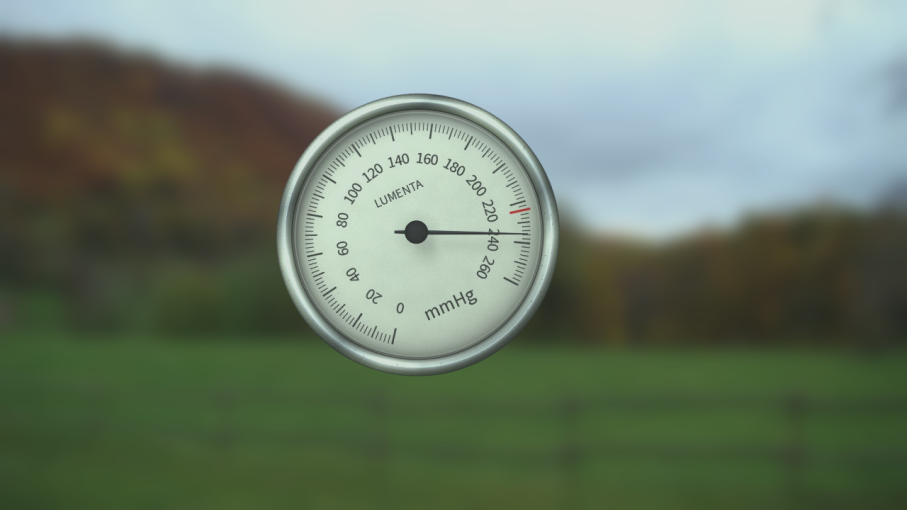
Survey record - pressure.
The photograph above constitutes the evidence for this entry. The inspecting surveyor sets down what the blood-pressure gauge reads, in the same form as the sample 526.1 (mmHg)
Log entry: 236 (mmHg)
